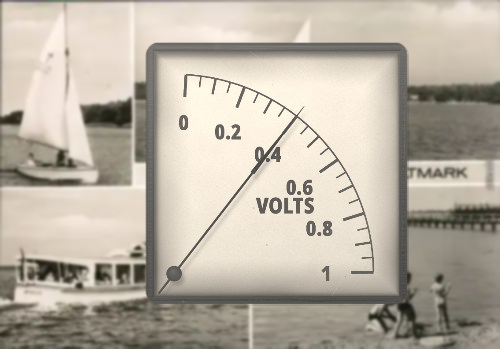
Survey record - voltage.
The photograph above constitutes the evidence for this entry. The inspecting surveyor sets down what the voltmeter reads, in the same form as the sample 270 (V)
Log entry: 0.4 (V)
